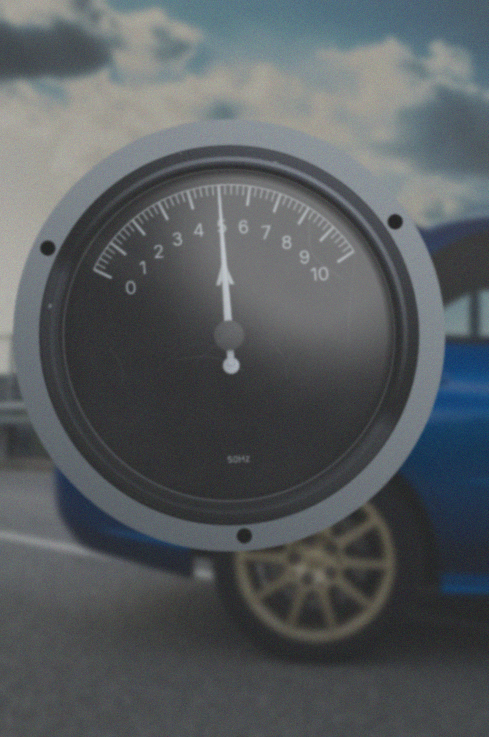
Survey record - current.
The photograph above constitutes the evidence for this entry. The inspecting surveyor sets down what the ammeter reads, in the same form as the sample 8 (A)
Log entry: 5 (A)
